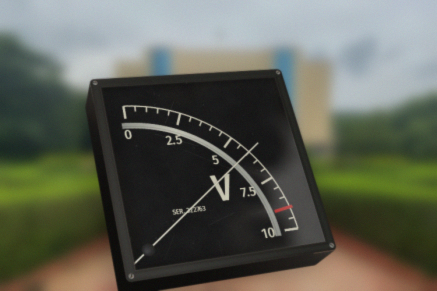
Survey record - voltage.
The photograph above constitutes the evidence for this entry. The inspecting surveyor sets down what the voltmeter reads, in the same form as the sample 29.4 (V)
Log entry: 6 (V)
